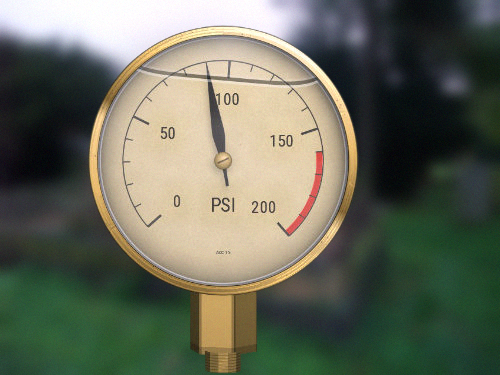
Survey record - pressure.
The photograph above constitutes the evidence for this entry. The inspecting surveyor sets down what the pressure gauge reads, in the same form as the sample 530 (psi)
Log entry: 90 (psi)
